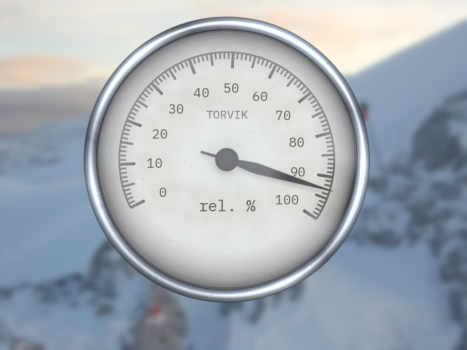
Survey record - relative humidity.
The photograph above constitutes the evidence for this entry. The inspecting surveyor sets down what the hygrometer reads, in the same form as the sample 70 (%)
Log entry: 93 (%)
